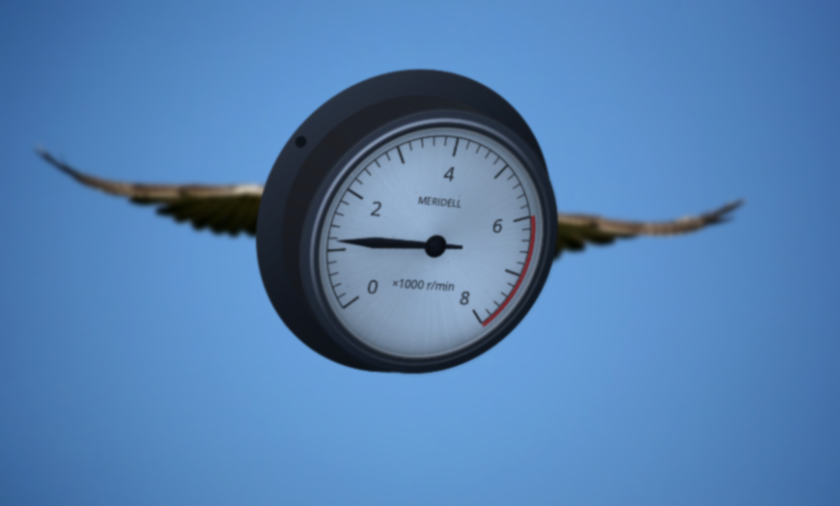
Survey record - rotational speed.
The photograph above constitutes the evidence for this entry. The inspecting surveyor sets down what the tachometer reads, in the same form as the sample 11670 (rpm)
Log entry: 1200 (rpm)
